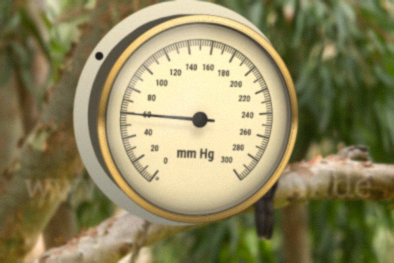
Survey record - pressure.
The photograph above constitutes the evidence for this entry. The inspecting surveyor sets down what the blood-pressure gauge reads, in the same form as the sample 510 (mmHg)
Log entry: 60 (mmHg)
